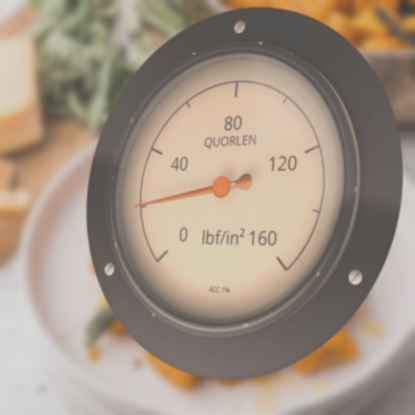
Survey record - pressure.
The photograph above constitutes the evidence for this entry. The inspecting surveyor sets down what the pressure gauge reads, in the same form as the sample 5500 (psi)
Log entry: 20 (psi)
